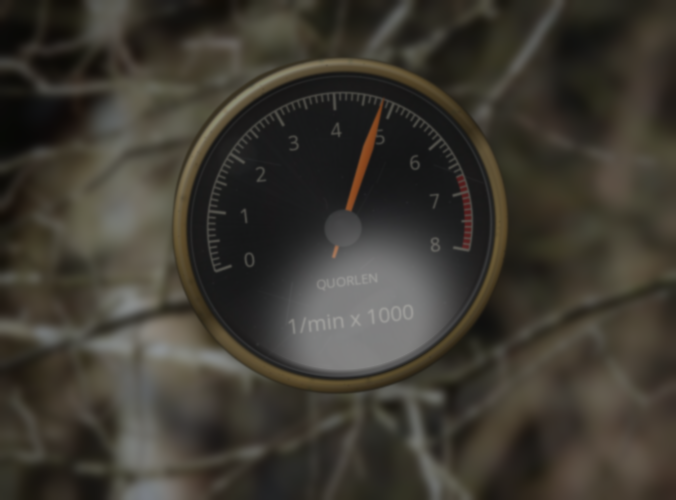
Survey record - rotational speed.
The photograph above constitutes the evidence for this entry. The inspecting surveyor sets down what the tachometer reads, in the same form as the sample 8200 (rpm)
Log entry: 4800 (rpm)
